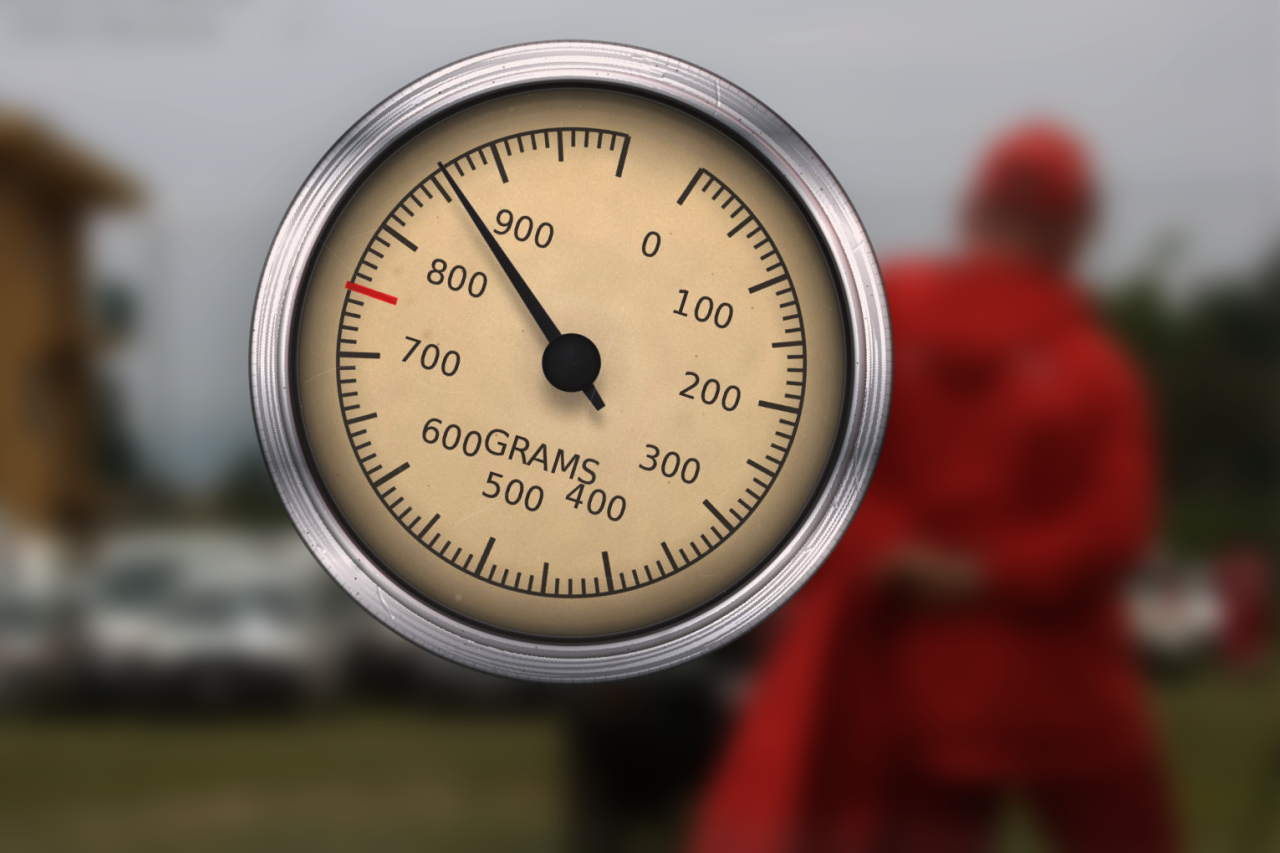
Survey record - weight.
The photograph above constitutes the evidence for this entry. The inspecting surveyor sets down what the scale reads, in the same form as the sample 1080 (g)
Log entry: 860 (g)
